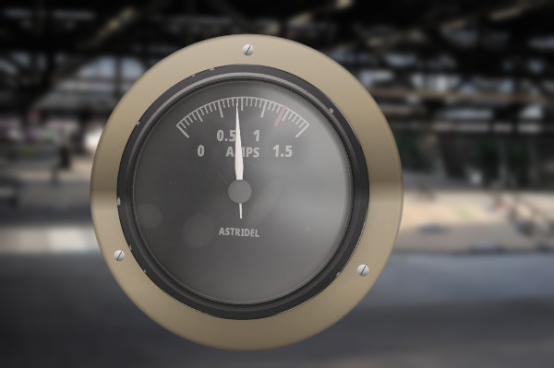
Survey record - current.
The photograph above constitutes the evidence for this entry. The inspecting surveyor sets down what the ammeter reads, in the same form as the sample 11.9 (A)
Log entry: 0.7 (A)
